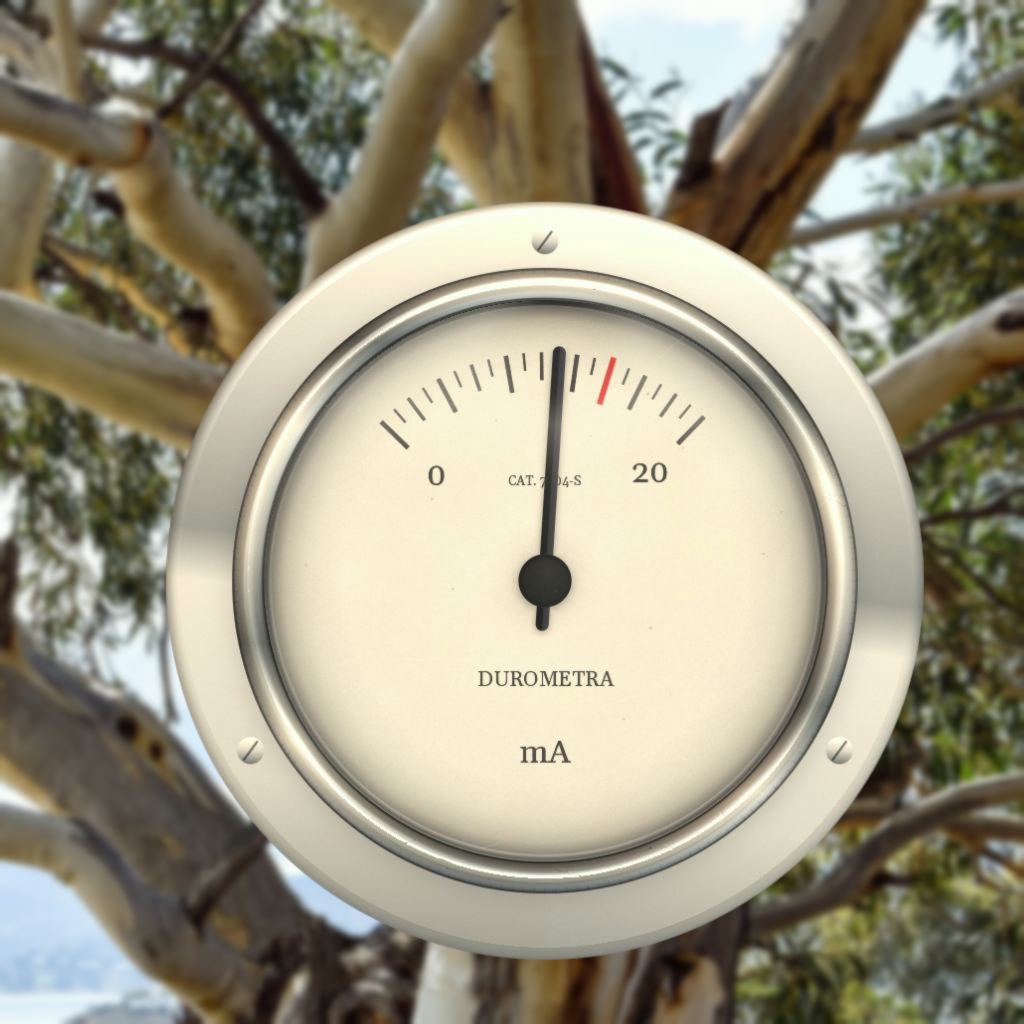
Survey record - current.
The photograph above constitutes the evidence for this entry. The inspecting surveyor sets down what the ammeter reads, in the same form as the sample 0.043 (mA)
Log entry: 11 (mA)
